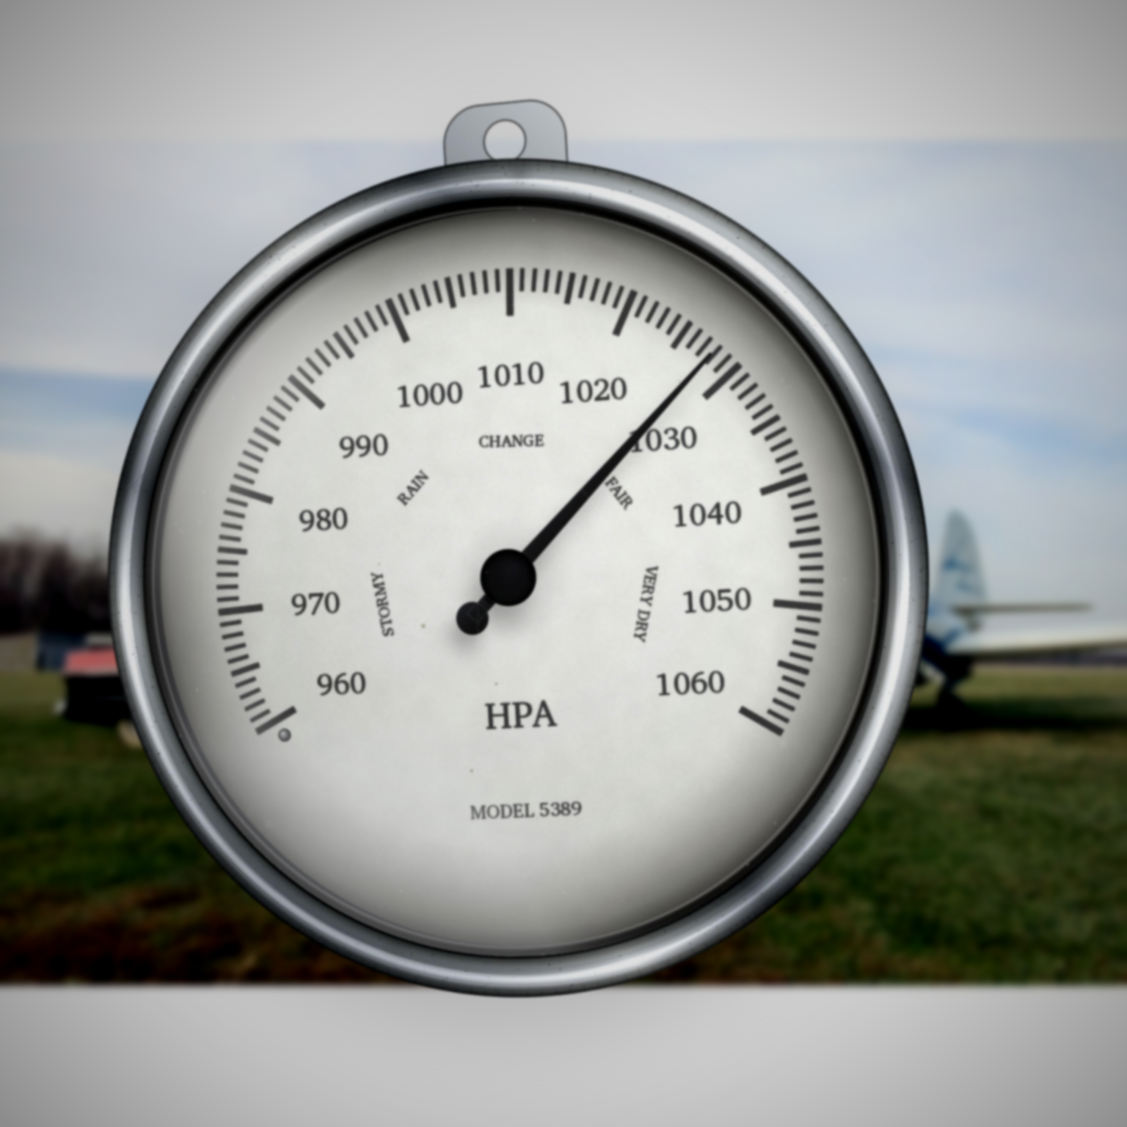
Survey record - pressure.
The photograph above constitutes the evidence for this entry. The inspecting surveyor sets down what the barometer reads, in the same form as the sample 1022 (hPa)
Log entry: 1028 (hPa)
